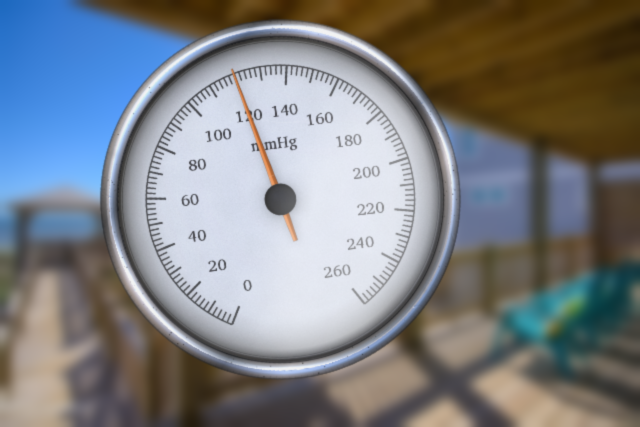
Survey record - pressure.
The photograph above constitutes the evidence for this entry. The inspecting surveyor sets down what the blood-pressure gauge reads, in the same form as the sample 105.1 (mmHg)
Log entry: 120 (mmHg)
